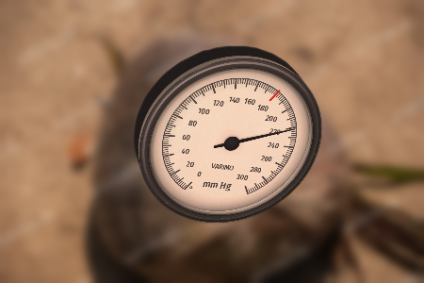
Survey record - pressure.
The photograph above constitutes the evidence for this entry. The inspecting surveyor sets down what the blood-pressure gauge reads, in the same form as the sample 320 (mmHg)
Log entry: 220 (mmHg)
